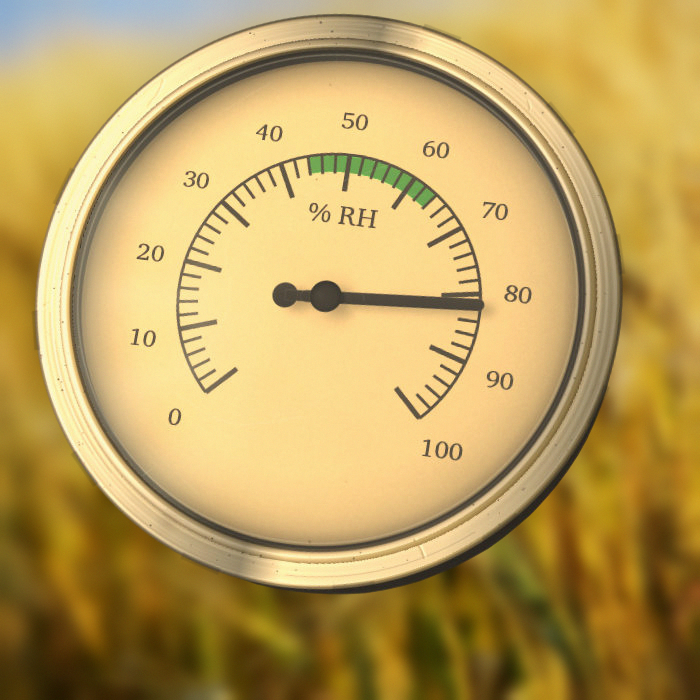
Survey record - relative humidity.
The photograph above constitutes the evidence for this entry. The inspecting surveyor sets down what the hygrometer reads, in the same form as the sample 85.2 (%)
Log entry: 82 (%)
